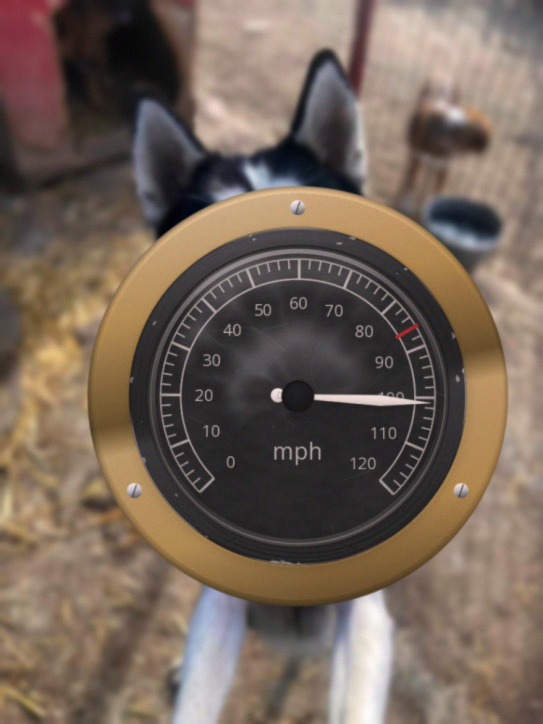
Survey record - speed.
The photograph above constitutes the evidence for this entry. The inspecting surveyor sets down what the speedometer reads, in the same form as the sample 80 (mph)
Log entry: 101 (mph)
